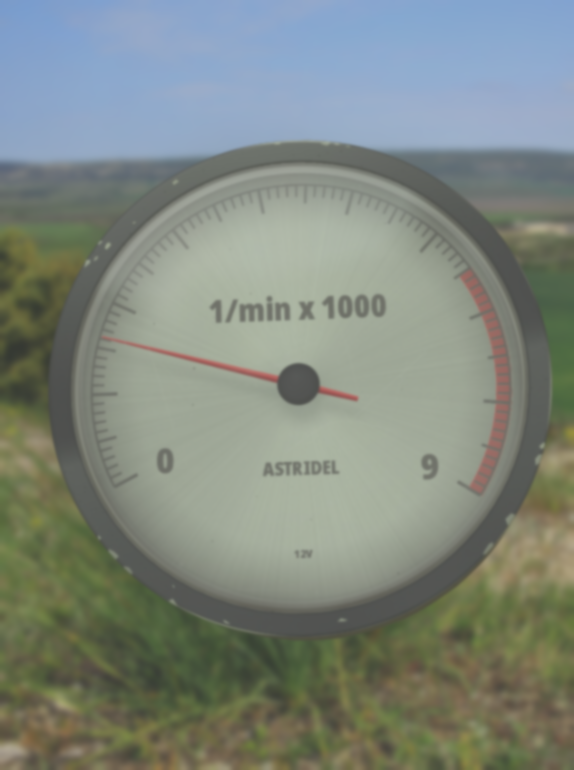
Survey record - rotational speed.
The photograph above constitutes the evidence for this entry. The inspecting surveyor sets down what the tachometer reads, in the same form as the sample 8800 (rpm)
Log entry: 1600 (rpm)
